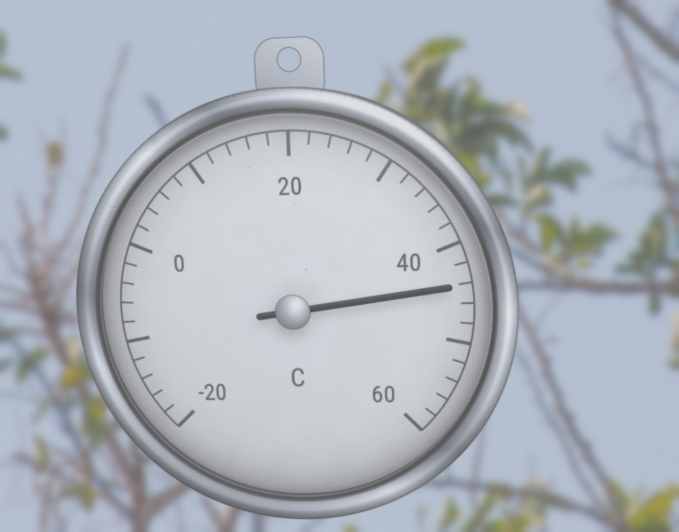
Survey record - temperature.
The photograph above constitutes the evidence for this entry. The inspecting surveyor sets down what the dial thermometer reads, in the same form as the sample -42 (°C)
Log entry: 44 (°C)
